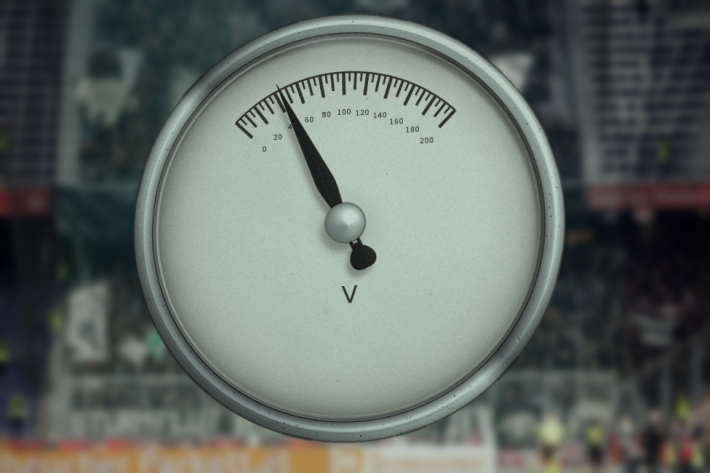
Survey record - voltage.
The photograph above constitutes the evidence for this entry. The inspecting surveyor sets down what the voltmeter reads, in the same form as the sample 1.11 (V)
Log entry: 45 (V)
